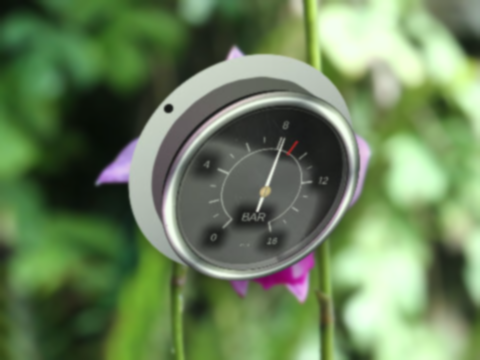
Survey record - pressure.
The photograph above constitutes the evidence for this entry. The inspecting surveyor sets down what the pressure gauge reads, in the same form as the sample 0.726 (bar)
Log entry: 8 (bar)
